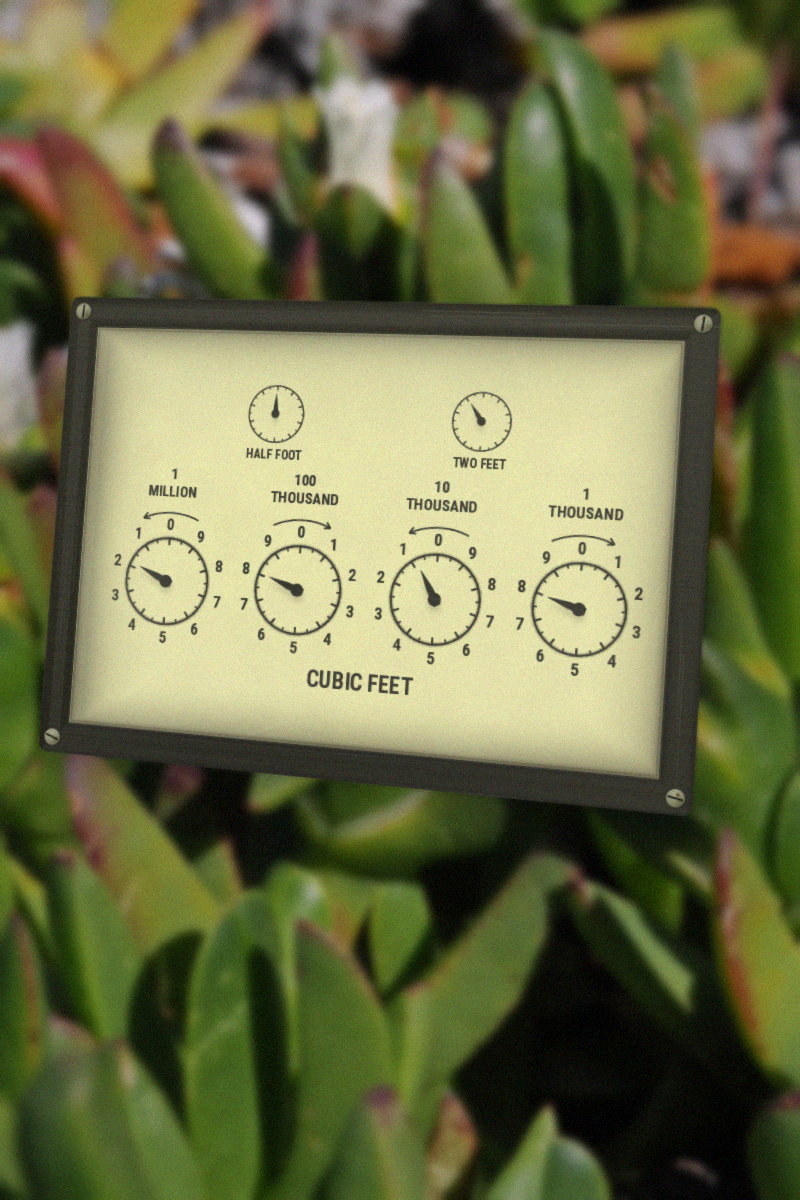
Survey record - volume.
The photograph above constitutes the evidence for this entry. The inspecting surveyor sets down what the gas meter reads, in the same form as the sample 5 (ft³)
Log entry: 180800 (ft³)
